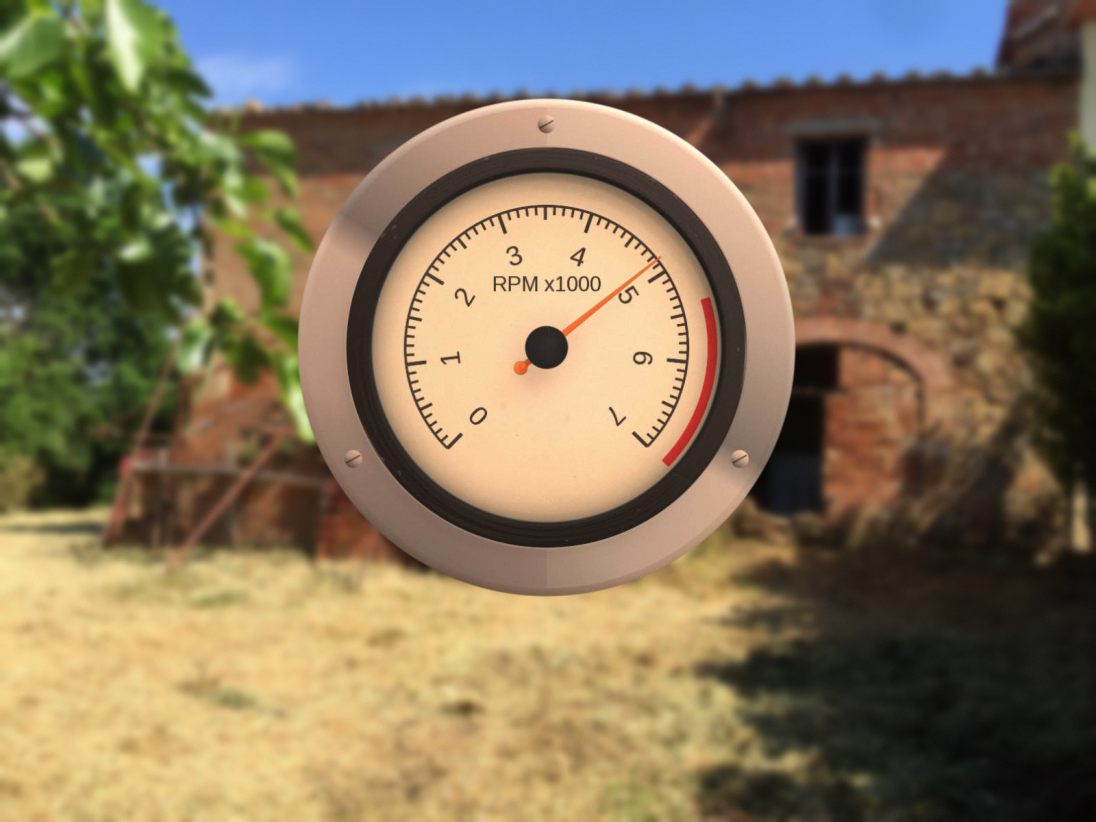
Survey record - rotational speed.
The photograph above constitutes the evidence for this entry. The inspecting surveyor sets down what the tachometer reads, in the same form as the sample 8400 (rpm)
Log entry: 4850 (rpm)
